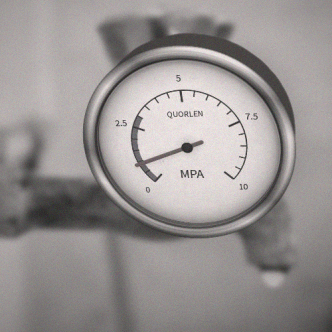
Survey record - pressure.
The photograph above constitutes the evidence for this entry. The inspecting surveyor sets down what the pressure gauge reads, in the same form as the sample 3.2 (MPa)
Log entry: 1 (MPa)
